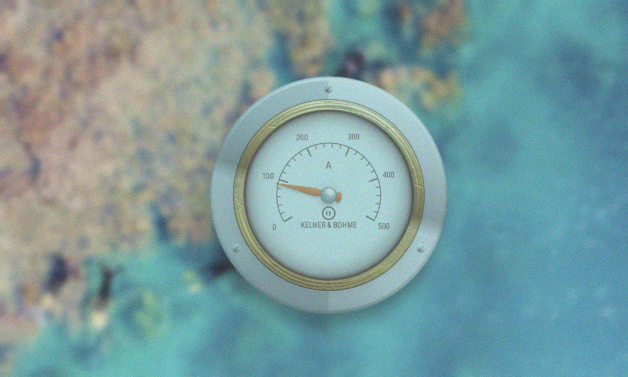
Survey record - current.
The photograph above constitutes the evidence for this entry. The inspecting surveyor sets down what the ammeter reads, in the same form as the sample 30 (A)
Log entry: 90 (A)
